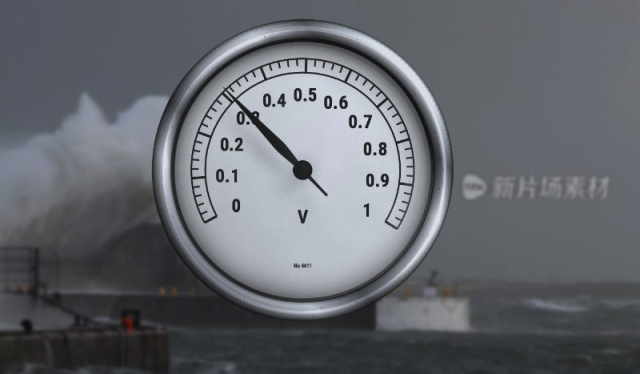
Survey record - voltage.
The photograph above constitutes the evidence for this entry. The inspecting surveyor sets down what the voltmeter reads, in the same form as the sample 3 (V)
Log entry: 0.31 (V)
